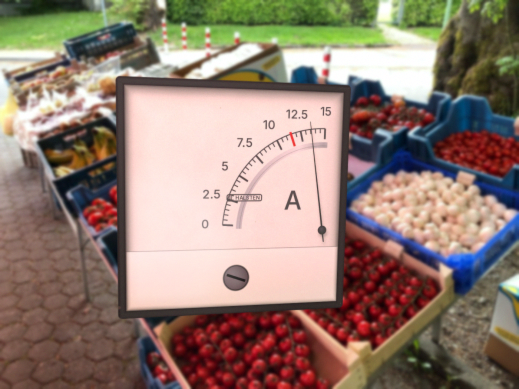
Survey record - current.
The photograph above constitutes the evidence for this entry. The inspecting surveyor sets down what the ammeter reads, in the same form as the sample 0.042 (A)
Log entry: 13.5 (A)
